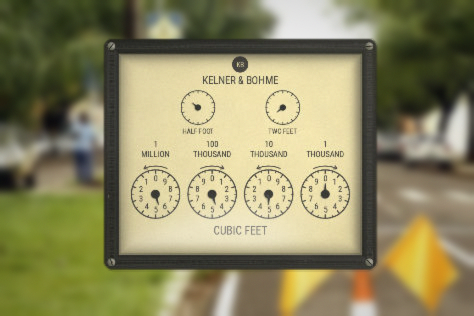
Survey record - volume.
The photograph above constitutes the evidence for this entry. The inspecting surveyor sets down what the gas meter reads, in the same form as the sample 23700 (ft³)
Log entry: 545000 (ft³)
